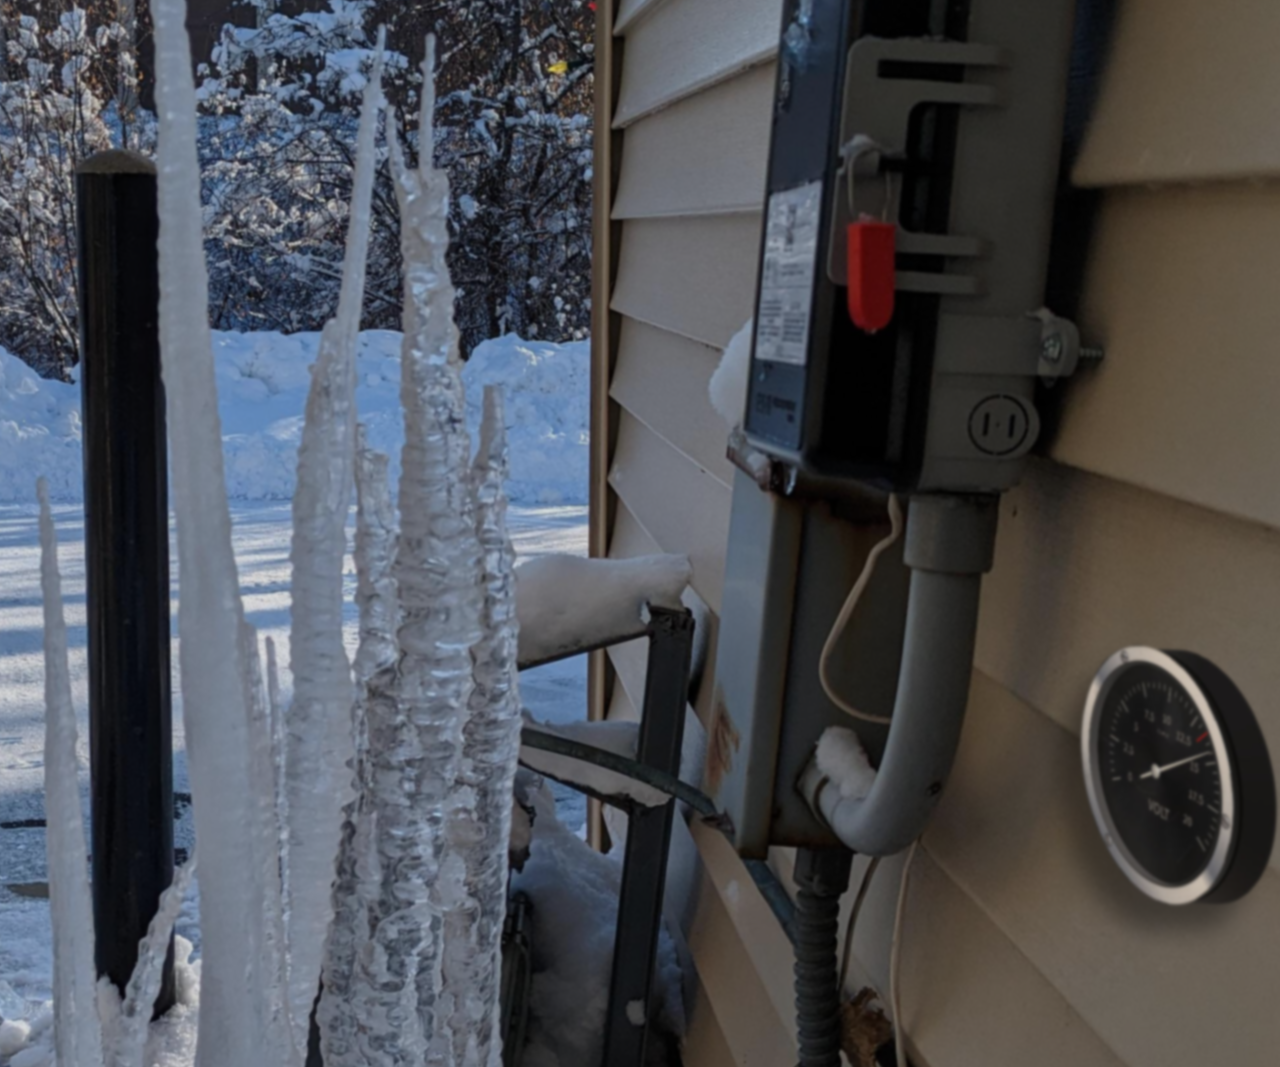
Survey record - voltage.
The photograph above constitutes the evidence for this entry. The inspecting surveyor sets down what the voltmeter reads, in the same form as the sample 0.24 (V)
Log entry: 14.5 (V)
